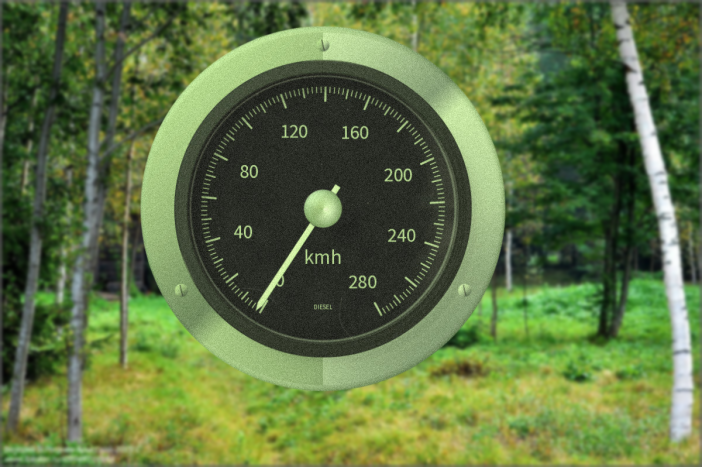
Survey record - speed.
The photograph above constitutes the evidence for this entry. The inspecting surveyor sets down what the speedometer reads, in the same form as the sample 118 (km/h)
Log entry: 2 (km/h)
